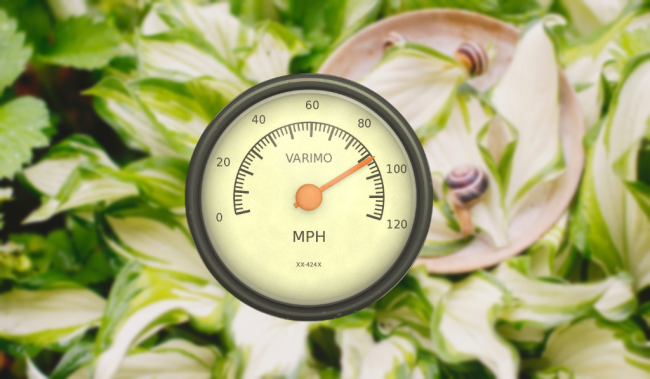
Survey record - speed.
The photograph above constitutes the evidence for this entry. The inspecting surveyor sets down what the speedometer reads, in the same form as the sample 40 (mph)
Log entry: 92 (mph)
